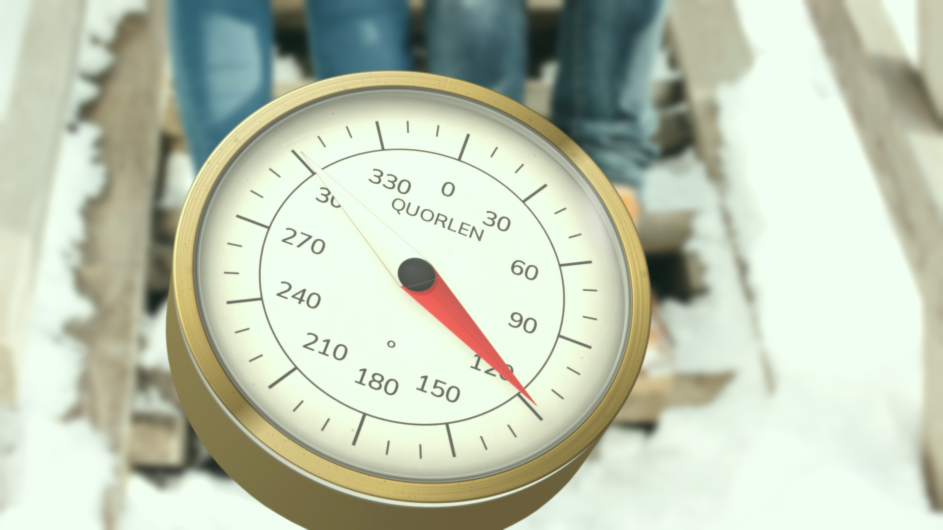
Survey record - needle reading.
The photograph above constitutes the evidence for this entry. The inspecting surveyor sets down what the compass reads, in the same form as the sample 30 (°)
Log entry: 120 (°)
